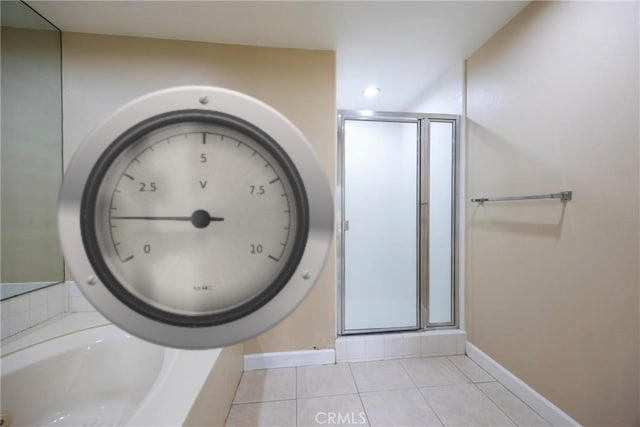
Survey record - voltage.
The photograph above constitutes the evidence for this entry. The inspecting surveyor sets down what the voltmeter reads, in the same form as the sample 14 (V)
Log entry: 1.25 (V)
